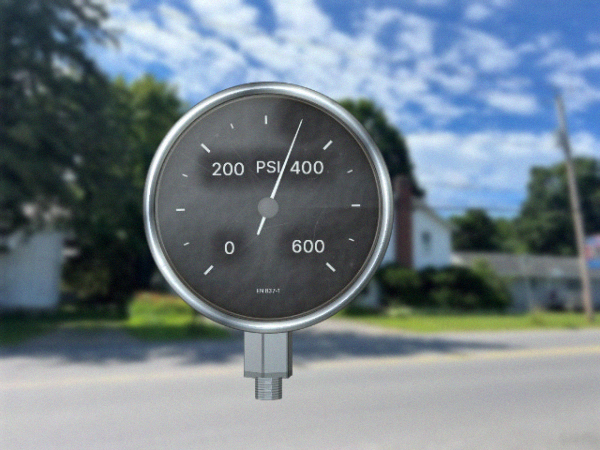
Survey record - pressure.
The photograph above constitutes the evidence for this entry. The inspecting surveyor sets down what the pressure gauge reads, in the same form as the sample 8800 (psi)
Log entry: 350 (psi)
